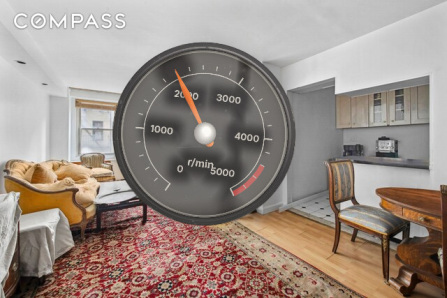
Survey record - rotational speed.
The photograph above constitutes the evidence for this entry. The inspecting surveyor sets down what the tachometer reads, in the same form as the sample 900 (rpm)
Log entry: 2000 (rpm)
